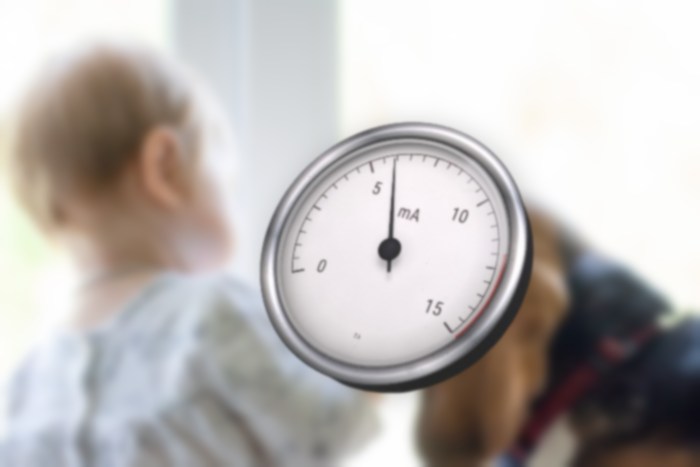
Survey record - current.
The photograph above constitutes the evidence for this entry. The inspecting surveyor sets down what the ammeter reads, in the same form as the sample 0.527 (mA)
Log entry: 6 (mA)
